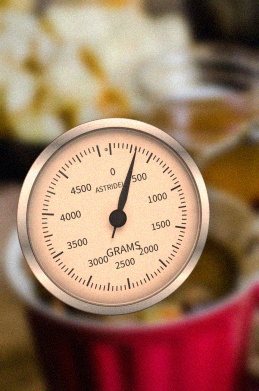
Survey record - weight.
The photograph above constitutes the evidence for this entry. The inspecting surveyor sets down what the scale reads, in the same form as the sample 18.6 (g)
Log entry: 300 (g)
